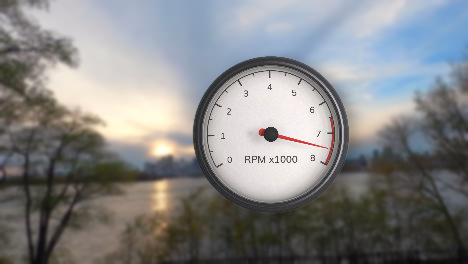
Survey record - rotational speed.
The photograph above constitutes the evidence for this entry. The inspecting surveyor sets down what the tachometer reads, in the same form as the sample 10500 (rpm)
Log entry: 7500 (rpm)
